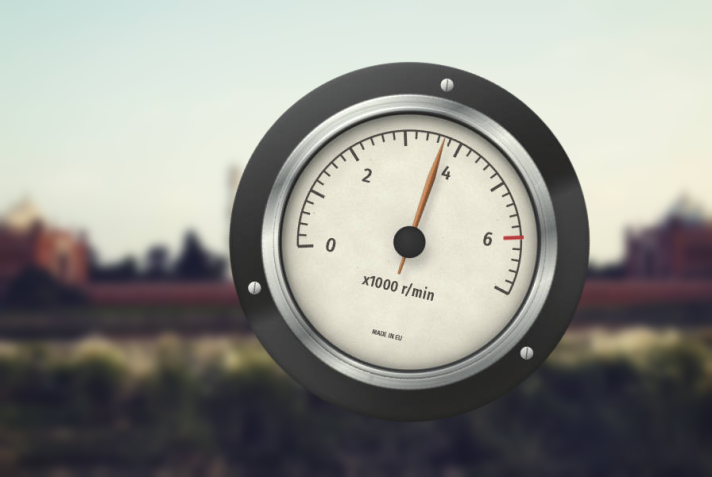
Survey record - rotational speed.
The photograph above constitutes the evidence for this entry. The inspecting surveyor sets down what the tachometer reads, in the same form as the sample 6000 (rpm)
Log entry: 3700 (rpm)
